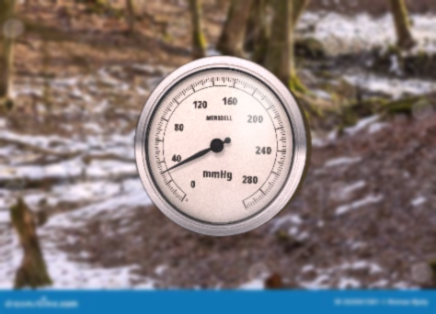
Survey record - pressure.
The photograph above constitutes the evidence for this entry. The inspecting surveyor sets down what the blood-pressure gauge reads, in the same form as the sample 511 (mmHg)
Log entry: 30 (mmHg)
